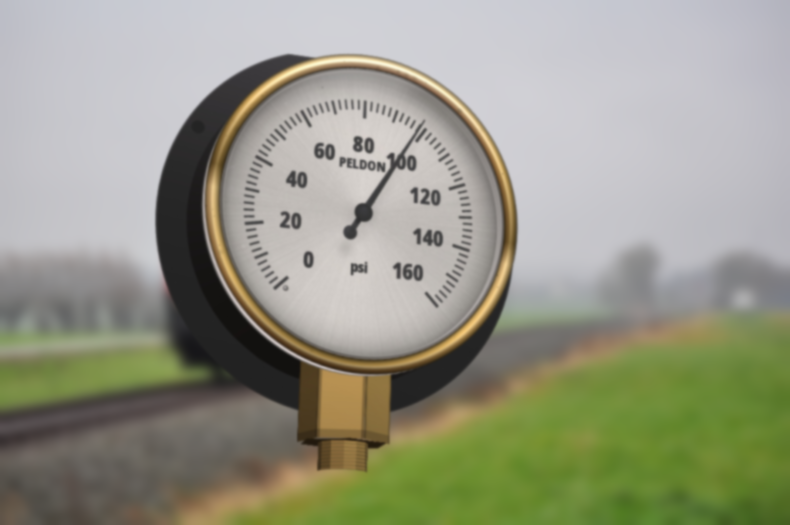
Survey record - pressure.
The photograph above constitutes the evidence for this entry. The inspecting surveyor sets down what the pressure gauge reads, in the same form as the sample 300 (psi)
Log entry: 98 (psi)
